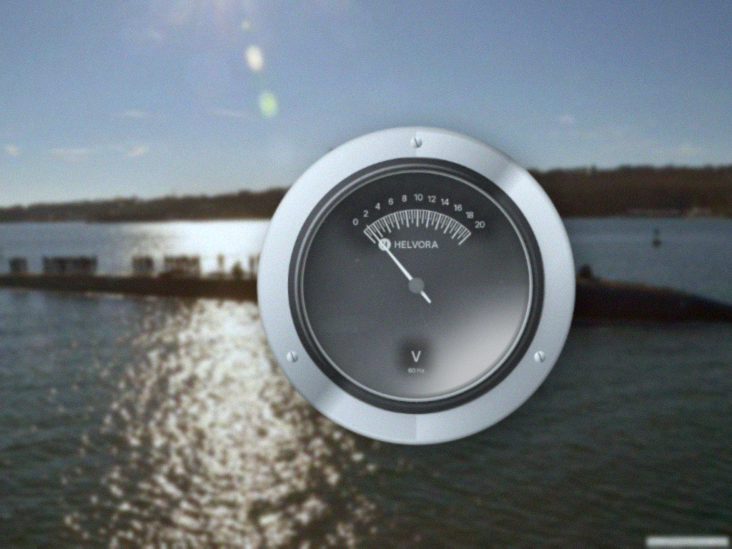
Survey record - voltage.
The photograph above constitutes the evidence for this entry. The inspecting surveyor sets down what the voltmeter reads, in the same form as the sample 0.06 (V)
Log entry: 1 (V)
